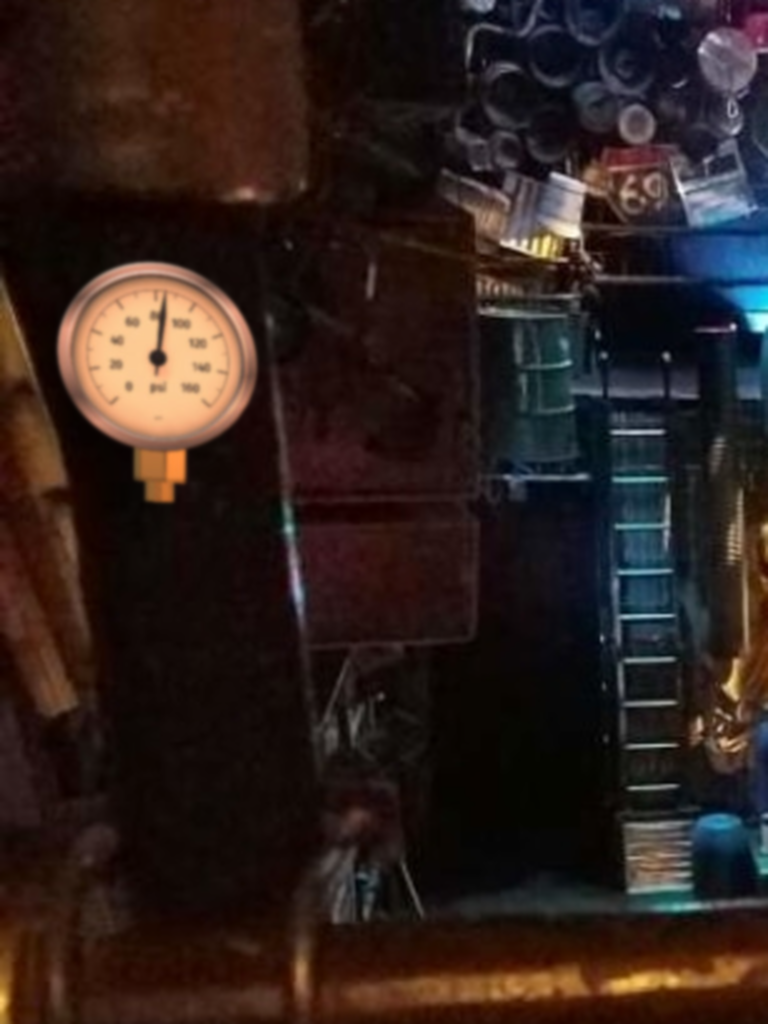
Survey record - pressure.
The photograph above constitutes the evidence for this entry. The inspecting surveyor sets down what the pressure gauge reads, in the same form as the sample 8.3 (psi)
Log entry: 85 (psi)
